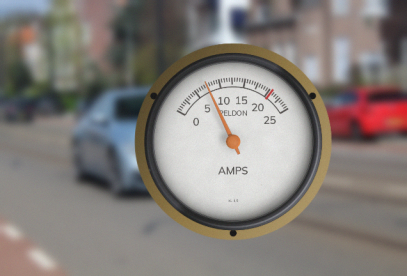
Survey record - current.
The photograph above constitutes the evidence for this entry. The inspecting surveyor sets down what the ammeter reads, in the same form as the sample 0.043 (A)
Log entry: 7.5 (A)
